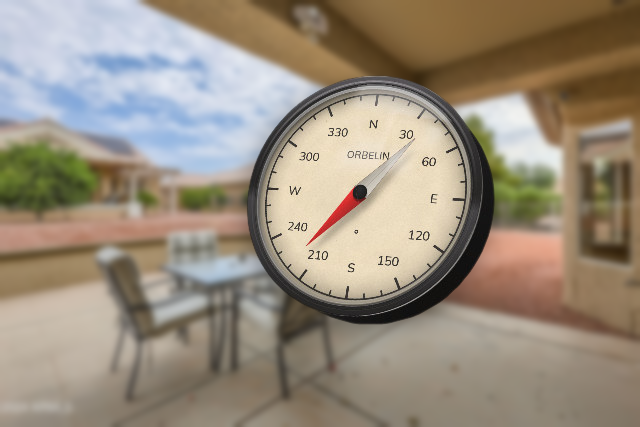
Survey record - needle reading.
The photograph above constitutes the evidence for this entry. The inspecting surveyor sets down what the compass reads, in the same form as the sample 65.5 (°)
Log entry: 220 (°)
